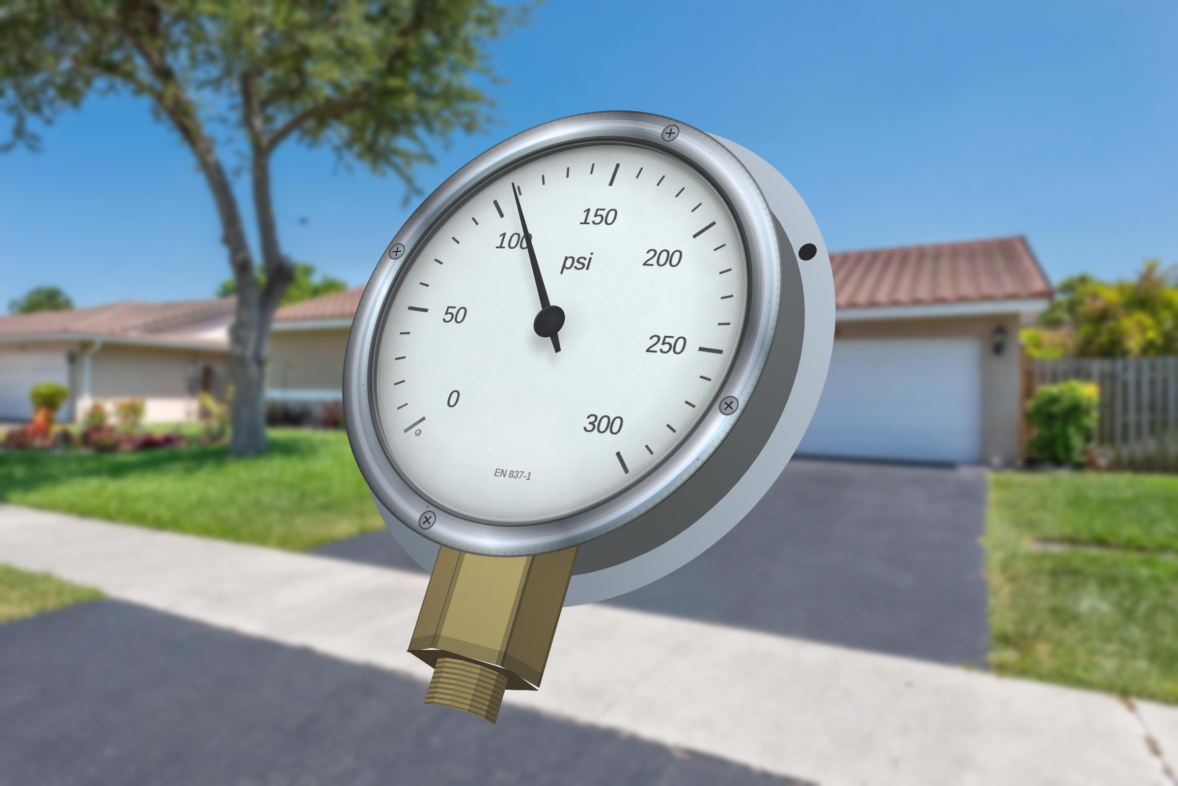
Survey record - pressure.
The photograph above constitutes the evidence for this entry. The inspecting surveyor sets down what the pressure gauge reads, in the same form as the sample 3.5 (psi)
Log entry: 110 (psi)
